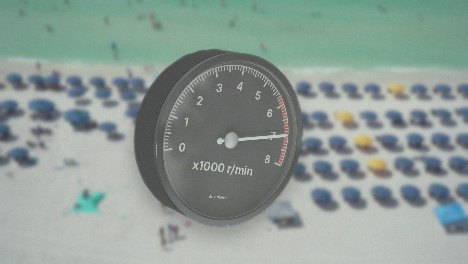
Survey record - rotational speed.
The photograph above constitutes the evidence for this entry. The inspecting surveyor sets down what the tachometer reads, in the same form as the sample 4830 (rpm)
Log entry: 7000 (rpm)
